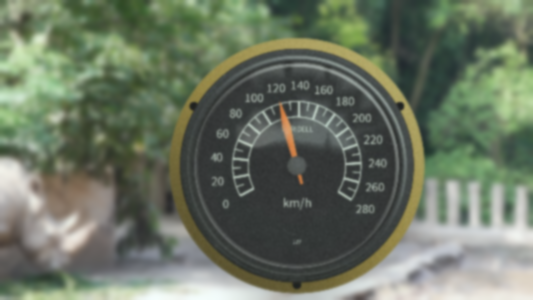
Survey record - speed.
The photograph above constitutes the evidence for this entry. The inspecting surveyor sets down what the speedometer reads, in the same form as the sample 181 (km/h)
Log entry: 120 (km/h)
